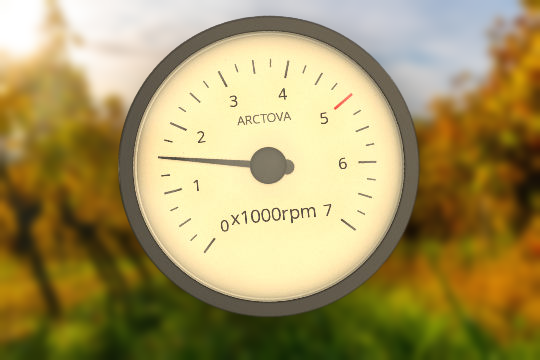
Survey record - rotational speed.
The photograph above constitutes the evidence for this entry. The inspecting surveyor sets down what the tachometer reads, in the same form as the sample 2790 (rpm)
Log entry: 1500 (rpm)
